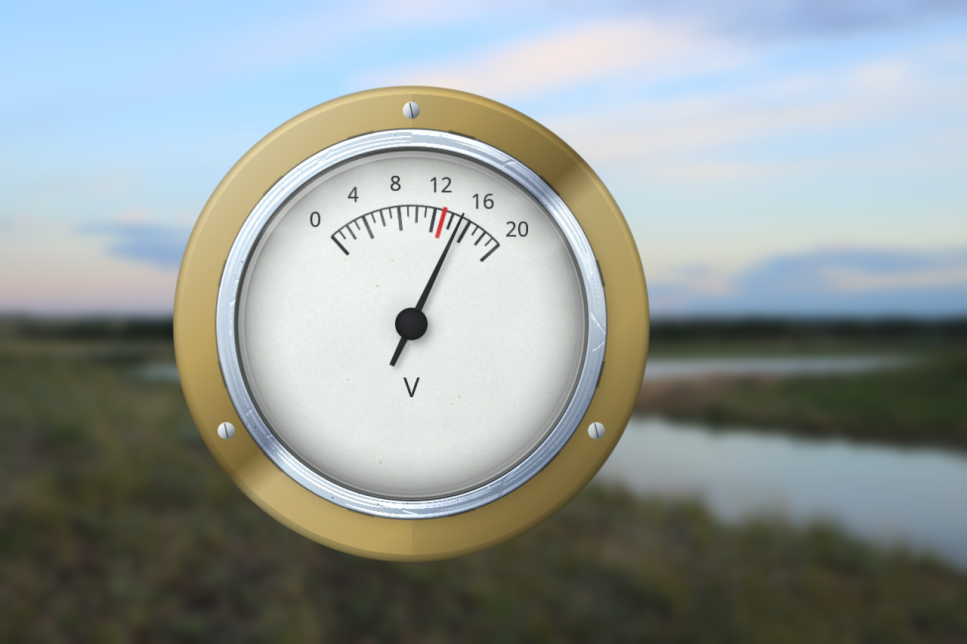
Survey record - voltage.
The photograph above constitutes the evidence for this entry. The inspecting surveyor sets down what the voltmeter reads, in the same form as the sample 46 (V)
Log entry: 15 (V)
